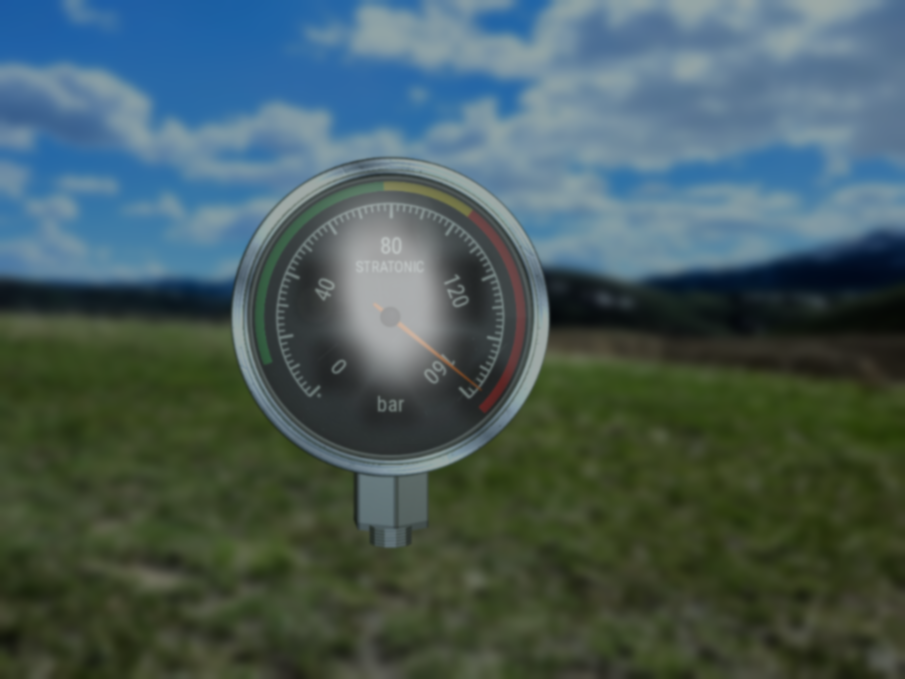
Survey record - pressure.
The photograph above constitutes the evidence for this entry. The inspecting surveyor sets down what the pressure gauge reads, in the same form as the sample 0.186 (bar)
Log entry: 156 (bar)
